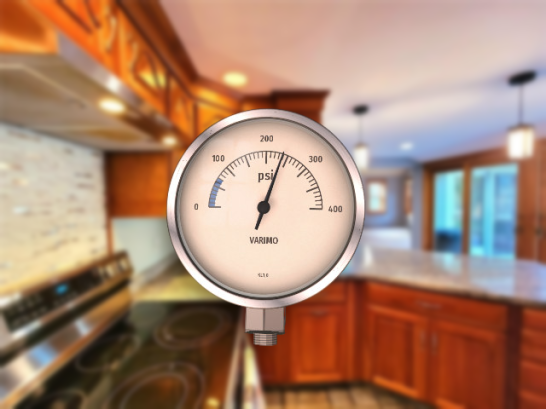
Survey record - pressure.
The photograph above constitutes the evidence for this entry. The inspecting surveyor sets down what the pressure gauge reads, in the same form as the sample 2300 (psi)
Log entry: 240 (psi)
